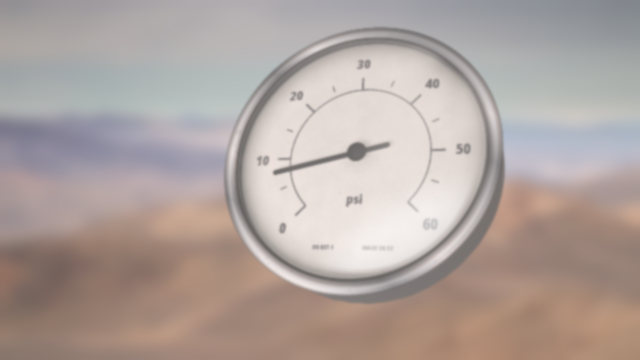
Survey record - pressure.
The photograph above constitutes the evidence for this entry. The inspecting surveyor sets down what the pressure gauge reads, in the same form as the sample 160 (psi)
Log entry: 7.5 (psi)
